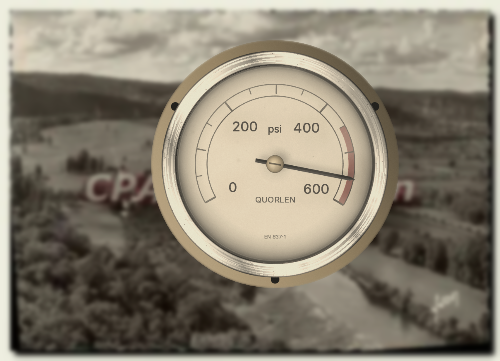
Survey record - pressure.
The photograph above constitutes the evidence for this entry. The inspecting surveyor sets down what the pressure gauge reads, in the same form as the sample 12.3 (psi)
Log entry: 550 (psi)
